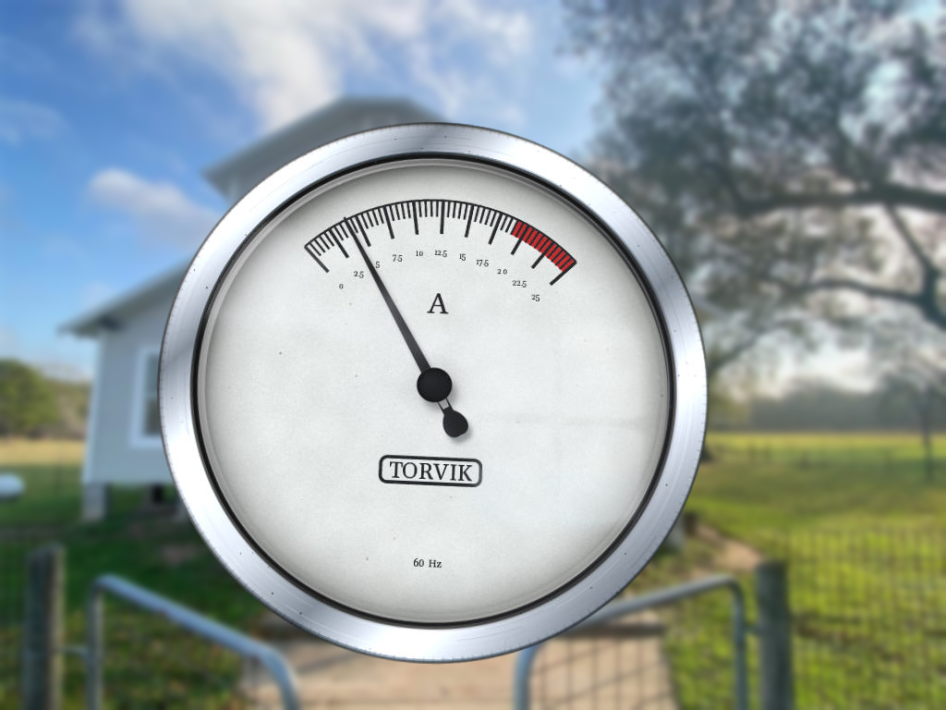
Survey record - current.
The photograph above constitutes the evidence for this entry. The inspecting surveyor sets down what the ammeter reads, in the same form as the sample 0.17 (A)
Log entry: 4 (A)
